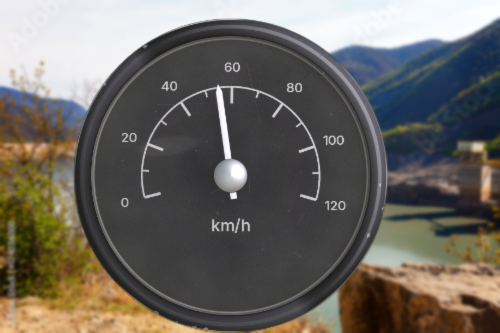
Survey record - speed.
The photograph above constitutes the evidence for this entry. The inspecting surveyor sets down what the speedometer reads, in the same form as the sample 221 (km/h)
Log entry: 55 (km/h)
